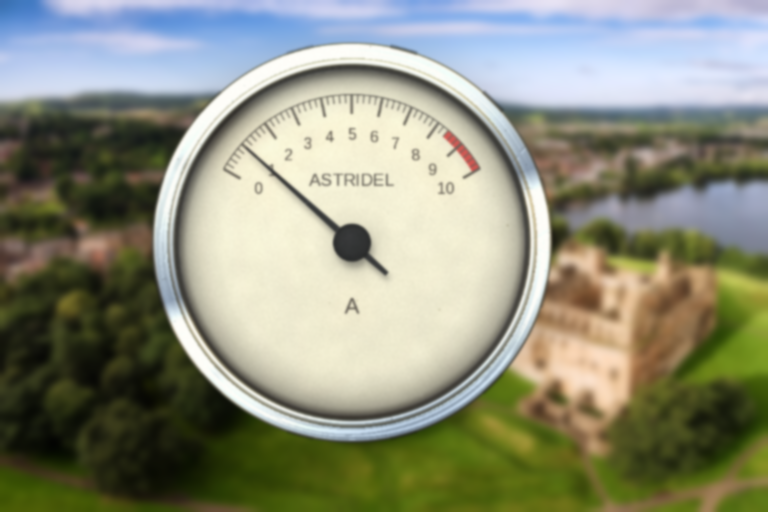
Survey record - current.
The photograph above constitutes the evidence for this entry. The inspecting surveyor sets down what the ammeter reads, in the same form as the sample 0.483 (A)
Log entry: 1 (A)
